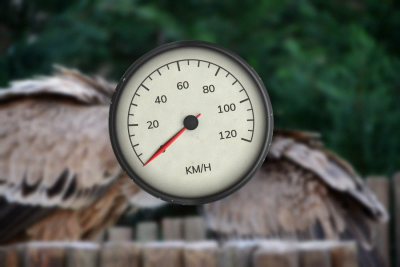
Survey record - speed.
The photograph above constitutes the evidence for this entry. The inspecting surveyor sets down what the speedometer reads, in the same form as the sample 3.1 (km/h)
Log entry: 0 (km/h)
